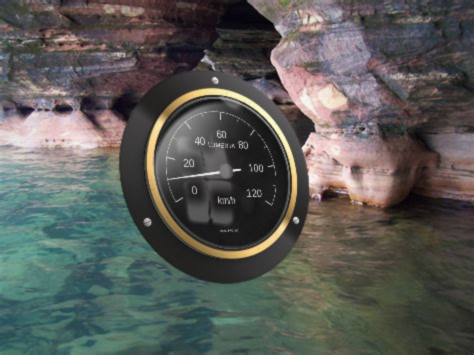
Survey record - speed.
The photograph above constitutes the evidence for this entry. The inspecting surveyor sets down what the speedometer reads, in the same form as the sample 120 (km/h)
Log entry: 10 (km/h)
